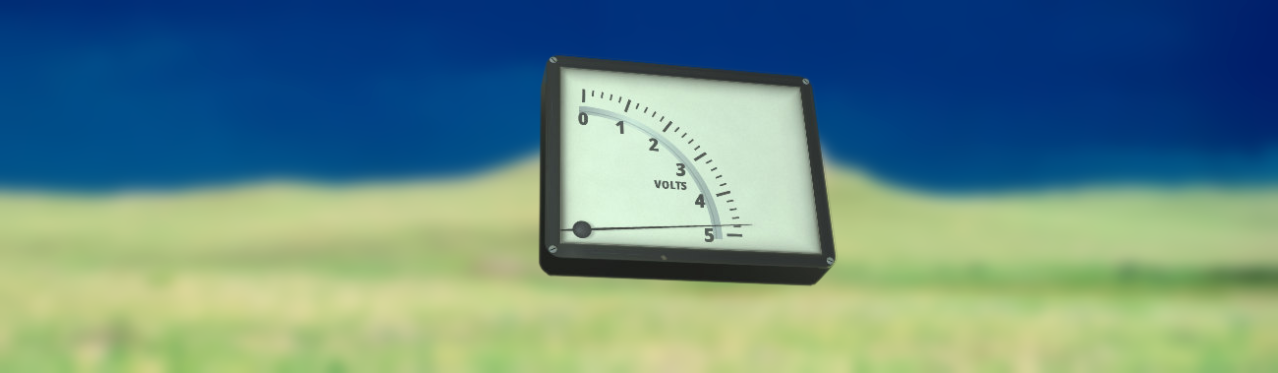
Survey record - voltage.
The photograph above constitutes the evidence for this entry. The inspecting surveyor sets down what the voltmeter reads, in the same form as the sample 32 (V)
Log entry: 4.8 (V)
